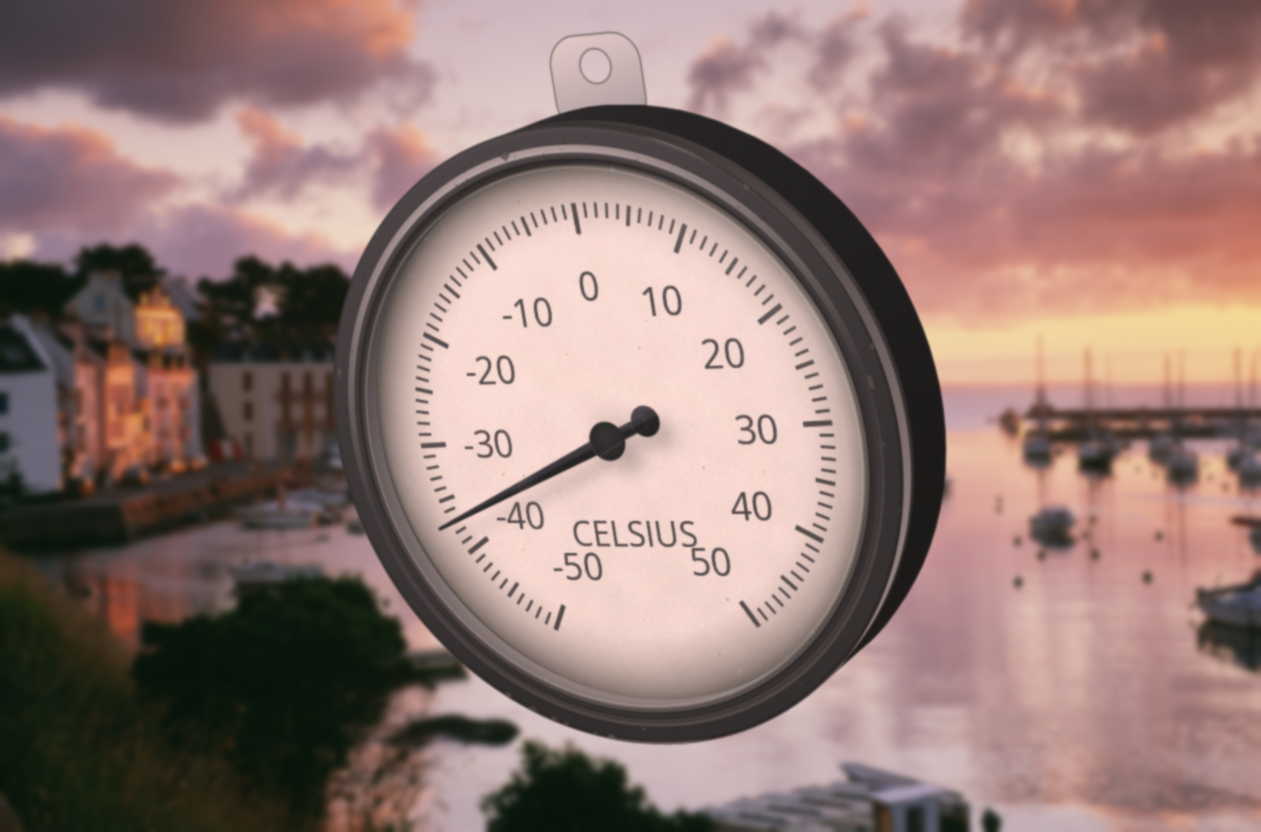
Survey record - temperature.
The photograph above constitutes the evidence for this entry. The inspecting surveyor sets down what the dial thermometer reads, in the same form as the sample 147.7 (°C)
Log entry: -37 (°C)
